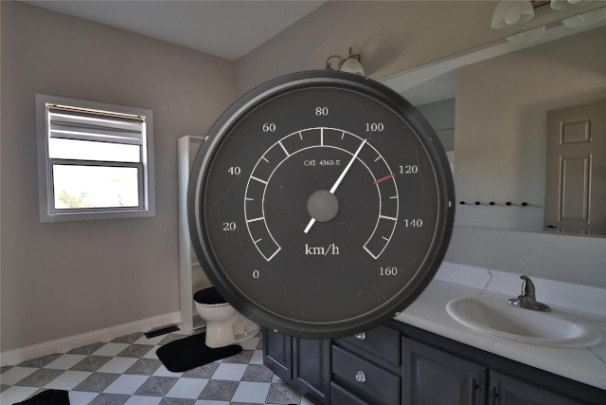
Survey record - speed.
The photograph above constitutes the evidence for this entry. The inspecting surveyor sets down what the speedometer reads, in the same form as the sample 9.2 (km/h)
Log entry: 100 (km/h)
